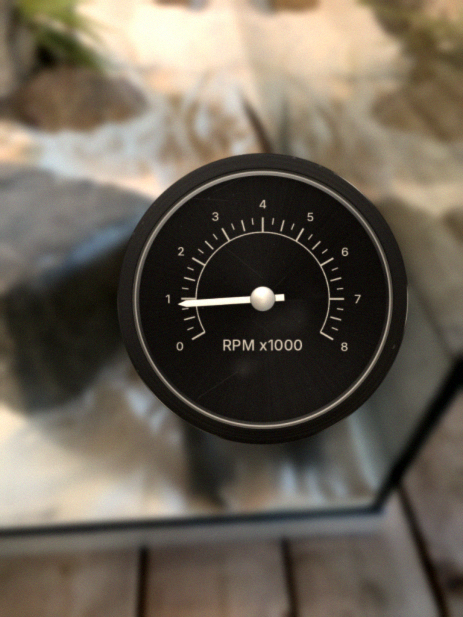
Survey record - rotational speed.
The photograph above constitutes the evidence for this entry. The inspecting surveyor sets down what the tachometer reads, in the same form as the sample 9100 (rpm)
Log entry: 875 (rpm)
